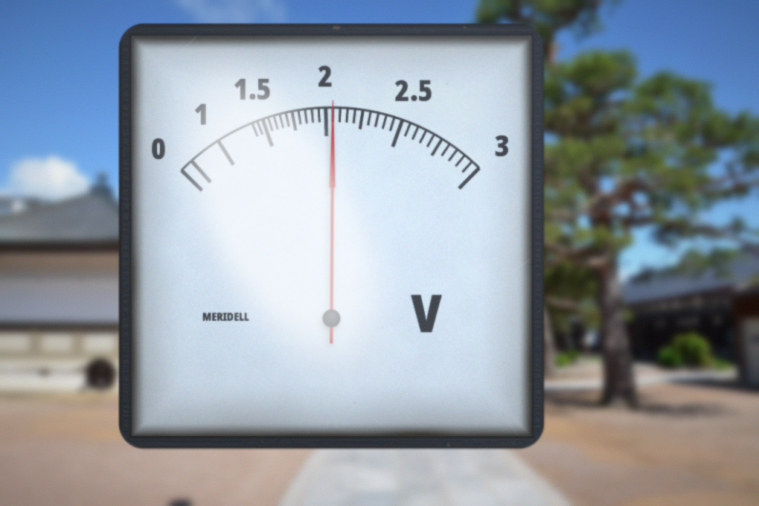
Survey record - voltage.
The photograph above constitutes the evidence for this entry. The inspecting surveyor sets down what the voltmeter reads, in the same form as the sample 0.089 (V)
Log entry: 2.05 (V)
